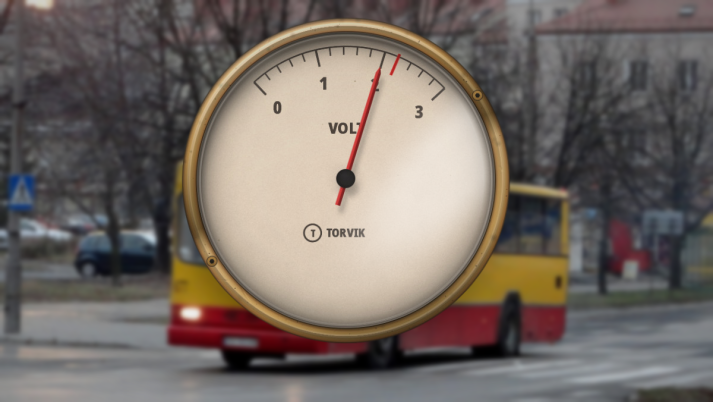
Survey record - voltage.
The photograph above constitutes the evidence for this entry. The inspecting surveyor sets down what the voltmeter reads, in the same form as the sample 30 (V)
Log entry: 2 (V)
